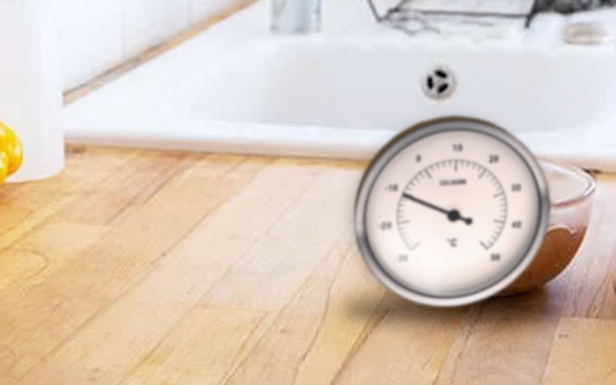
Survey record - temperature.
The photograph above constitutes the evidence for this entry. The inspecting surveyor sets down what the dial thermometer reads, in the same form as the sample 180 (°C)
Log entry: -10 (°C)
